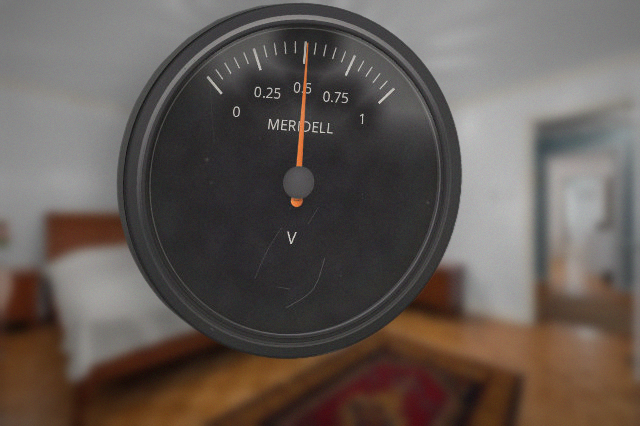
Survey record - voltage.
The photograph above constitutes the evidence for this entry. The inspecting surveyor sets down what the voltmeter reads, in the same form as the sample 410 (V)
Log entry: 0.5 (V)
